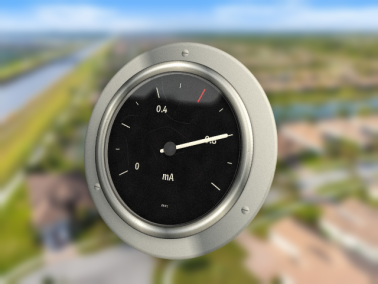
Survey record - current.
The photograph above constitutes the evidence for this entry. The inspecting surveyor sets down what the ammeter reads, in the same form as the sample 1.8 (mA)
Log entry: 0.8 (mA)
